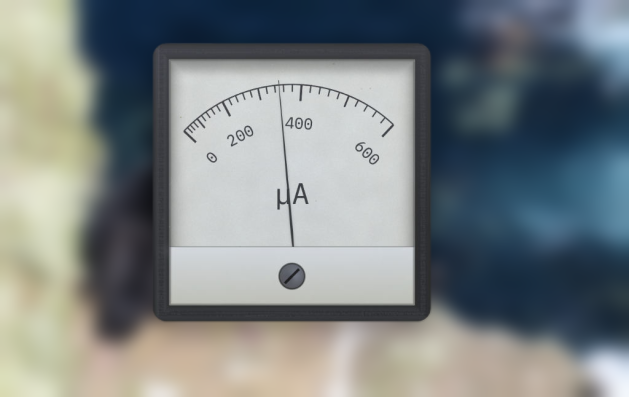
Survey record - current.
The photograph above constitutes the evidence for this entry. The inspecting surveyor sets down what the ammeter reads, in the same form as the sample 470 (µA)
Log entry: 350 (µA)
